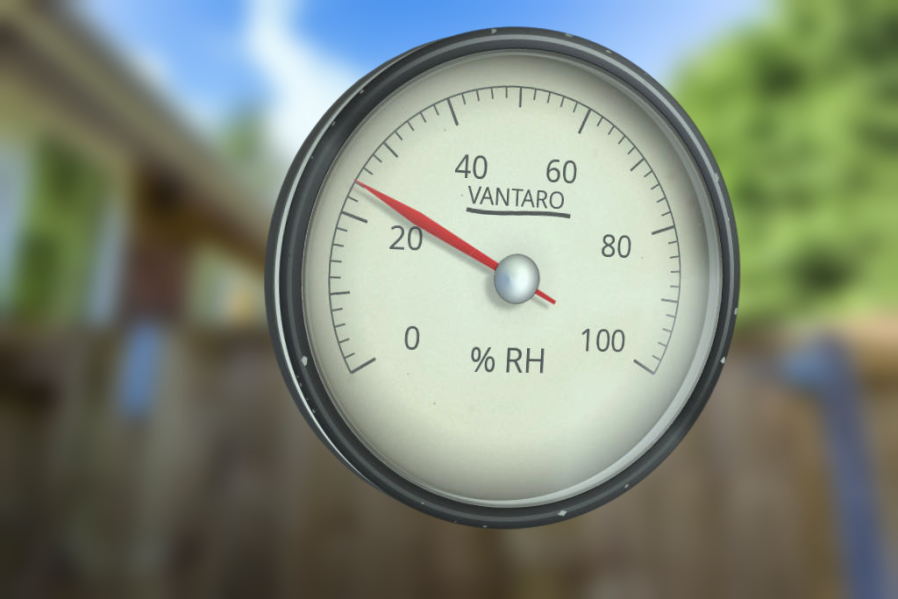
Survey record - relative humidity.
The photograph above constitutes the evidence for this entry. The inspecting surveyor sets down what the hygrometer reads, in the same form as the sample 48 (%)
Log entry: 24 (%)
